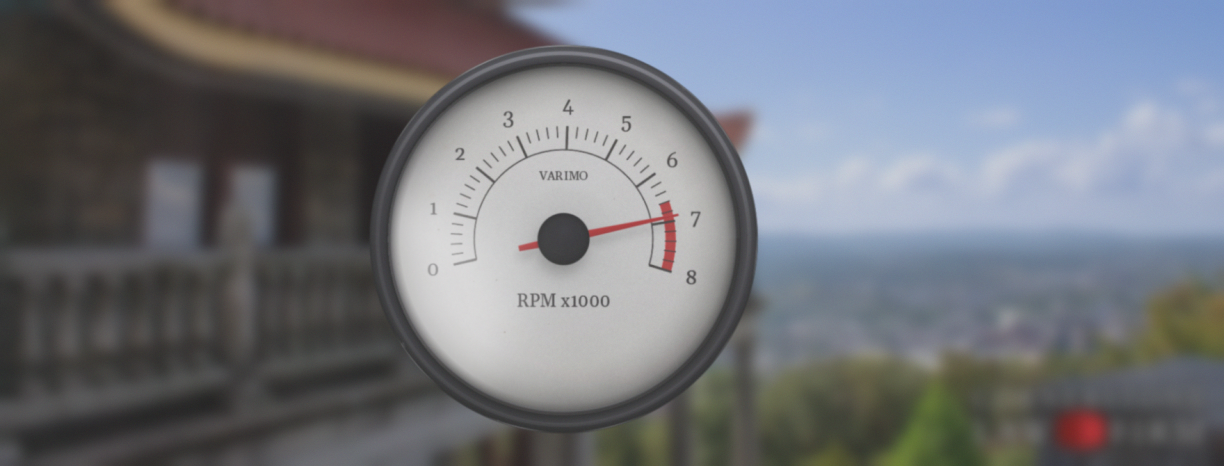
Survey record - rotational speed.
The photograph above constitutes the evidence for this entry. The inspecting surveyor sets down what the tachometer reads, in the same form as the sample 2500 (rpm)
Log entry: 6900 (rpm)
